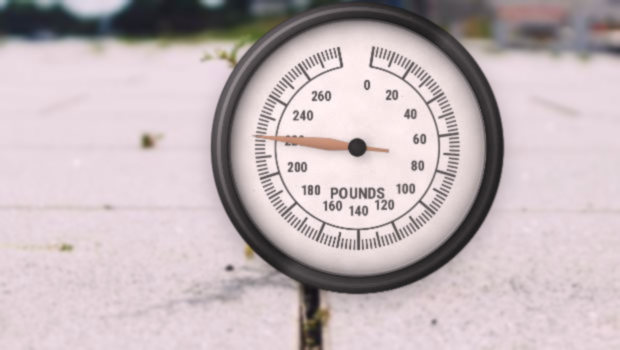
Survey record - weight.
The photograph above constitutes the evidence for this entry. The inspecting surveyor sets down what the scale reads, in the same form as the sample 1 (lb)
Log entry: 220 (lb)
